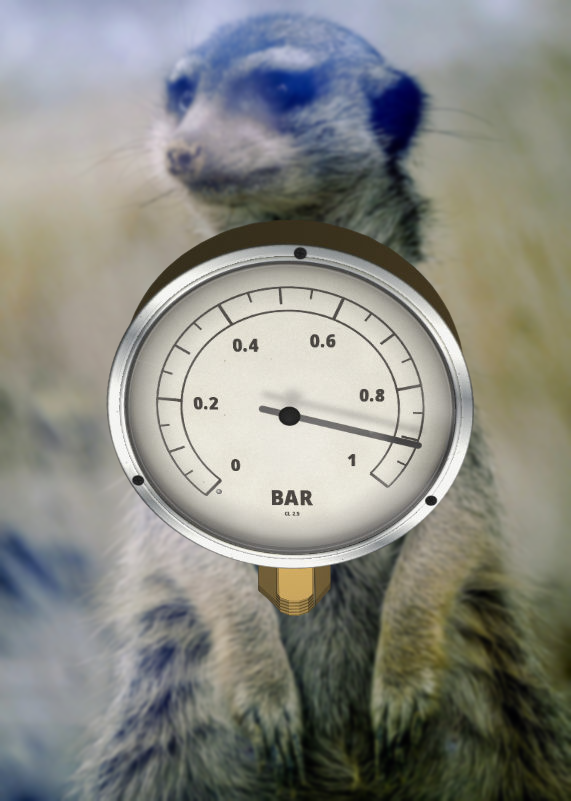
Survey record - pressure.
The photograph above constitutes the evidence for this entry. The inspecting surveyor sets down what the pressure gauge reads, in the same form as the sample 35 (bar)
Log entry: 0.9 (bar)
